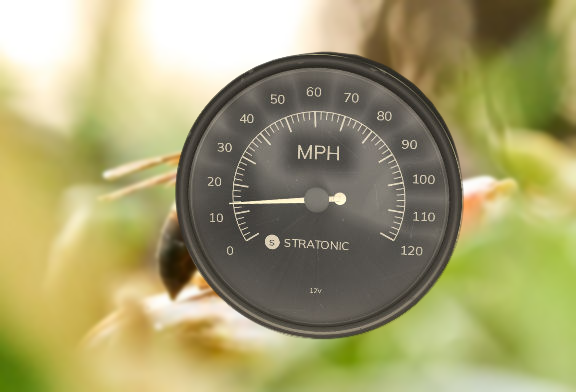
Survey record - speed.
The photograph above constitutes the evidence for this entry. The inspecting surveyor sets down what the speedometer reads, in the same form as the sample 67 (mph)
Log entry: 14 (mph)
